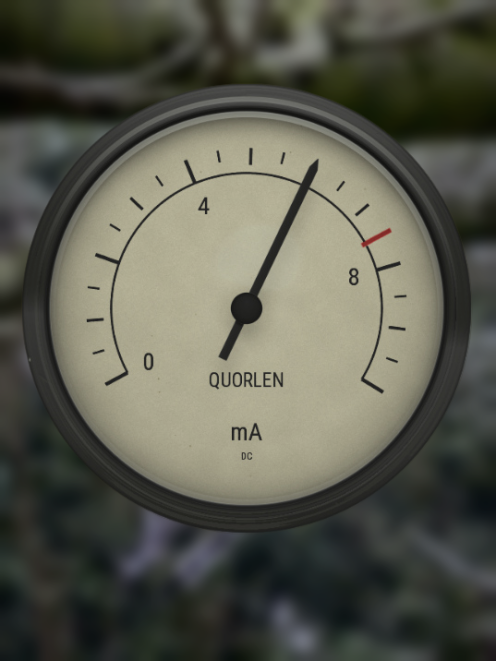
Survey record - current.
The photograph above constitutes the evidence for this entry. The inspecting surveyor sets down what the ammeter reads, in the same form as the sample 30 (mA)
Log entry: 6 (mA)
